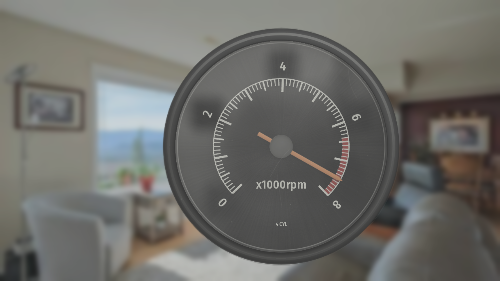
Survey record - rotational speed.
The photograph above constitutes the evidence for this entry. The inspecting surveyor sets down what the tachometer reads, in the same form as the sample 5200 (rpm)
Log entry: 7500 (rpm)
